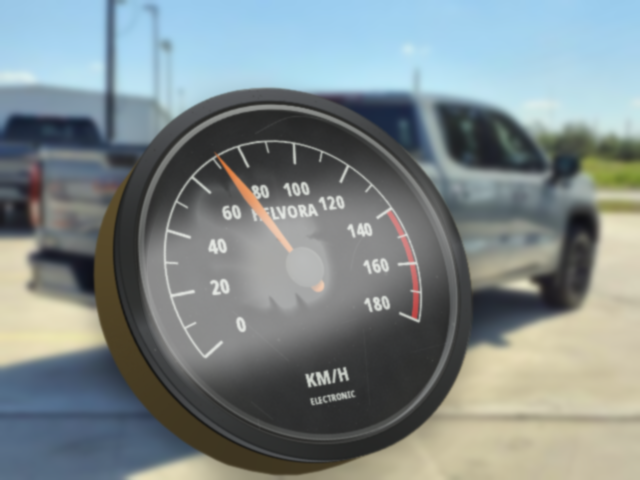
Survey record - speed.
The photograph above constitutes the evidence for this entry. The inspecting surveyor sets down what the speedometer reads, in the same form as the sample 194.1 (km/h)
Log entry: 70 (km/h)
